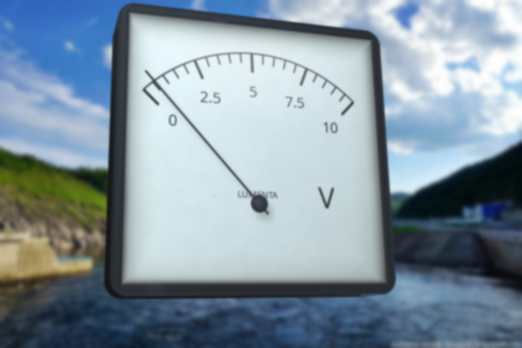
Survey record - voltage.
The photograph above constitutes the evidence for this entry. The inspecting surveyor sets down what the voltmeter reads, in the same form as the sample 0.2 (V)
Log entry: 0.5 (V)
